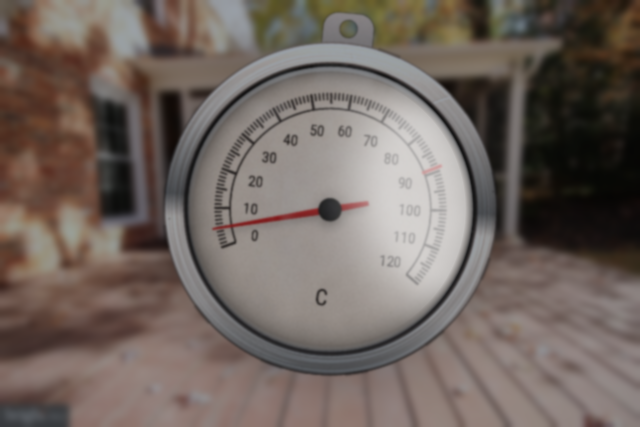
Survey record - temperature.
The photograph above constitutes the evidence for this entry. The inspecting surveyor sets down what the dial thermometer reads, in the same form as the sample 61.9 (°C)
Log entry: 5 (°C)
